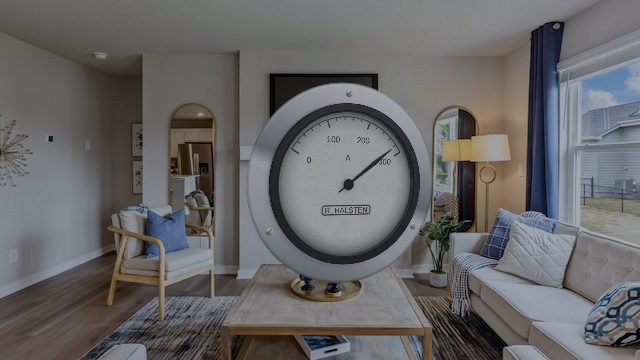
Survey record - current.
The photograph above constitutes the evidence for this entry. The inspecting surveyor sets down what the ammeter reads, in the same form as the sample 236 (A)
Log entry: 280 (A)
